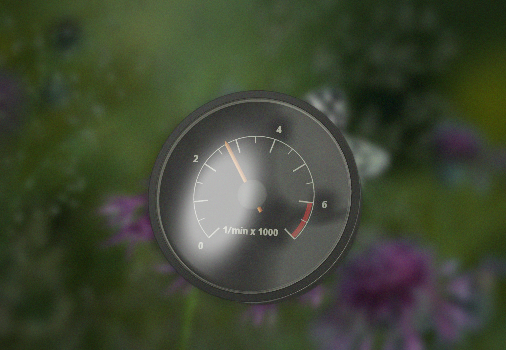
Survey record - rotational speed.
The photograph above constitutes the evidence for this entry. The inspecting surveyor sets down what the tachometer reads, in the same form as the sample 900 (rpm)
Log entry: 2750 (rpm)
